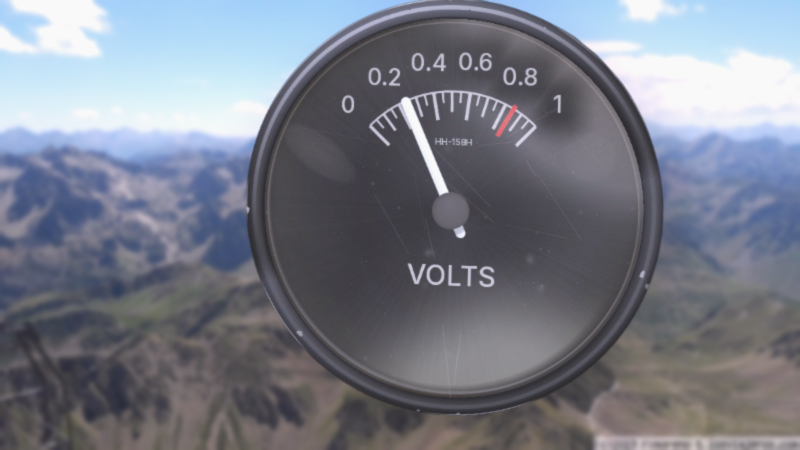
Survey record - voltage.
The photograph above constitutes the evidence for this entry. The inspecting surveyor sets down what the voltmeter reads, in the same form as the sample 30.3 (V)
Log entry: 0.25 (V)
